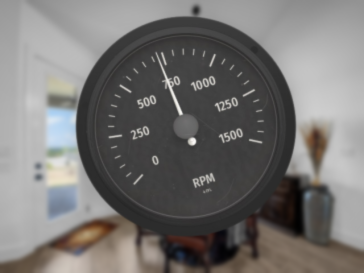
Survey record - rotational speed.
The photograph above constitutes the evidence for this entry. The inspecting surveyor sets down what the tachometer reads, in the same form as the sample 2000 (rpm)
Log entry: 725 (rpm)
